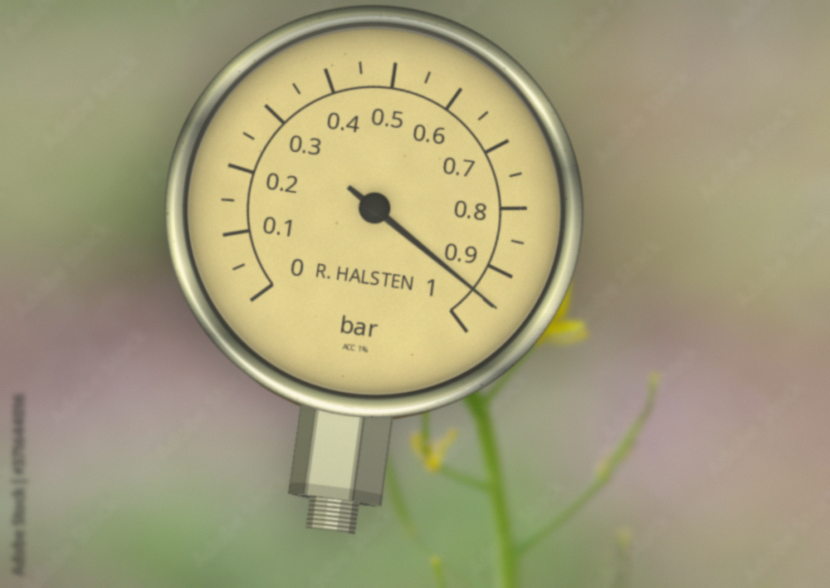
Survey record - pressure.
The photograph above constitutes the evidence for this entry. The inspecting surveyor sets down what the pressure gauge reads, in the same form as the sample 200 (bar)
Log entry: 0.95 (bar)
